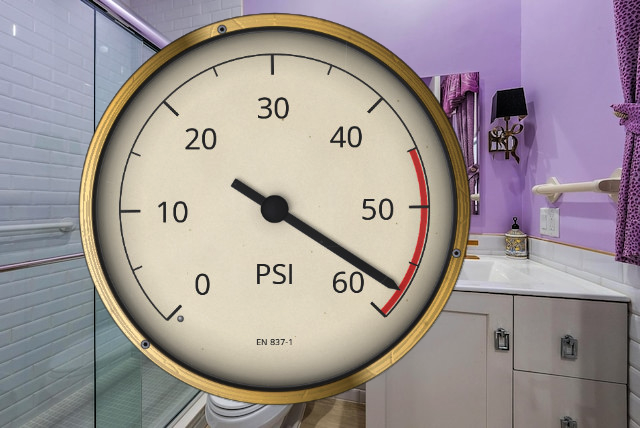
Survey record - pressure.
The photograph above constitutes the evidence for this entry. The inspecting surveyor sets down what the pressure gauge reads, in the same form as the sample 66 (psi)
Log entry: 57.5 (psi)
